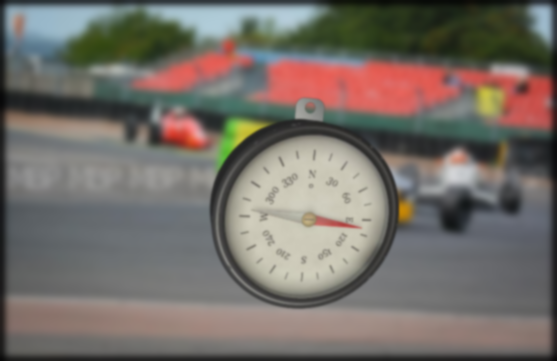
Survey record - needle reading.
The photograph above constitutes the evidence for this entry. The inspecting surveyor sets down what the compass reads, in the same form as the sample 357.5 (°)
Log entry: 97.5 (°)
